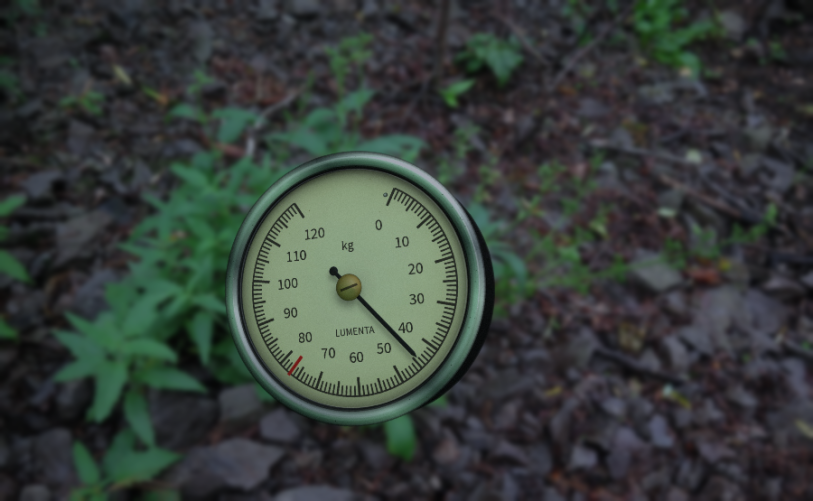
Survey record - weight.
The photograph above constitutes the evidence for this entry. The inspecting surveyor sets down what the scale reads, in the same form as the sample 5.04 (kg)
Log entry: 44 (kg)
